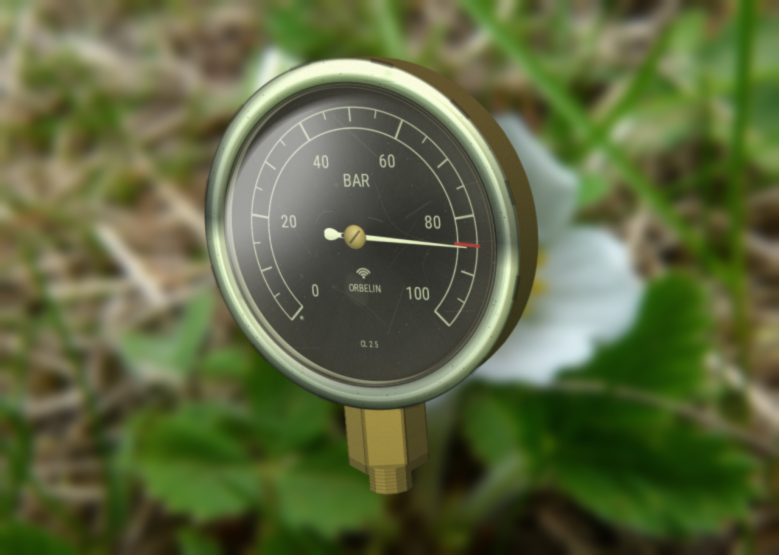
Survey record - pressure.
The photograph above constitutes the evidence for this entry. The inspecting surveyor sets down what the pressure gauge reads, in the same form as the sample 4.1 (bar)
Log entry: 85 (bar)
